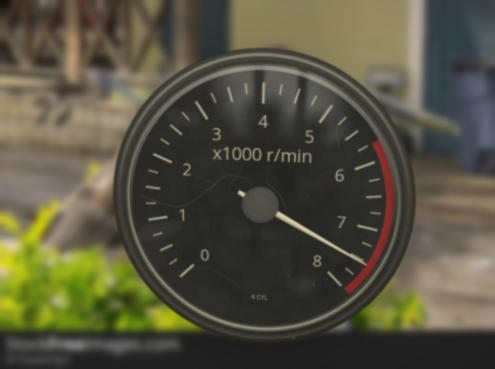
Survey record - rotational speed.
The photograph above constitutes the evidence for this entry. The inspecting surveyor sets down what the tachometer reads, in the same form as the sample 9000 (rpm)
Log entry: 7500 (rpm)
